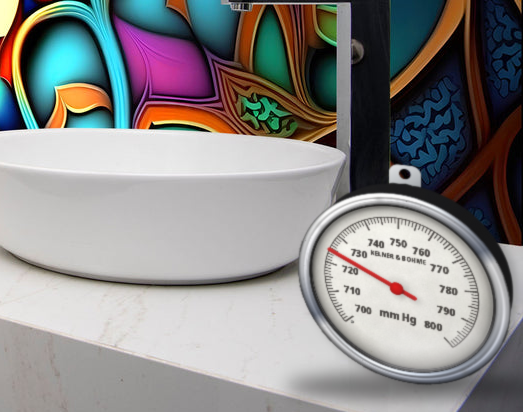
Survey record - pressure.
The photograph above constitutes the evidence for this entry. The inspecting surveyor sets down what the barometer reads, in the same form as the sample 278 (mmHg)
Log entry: 725 (mmHg)
